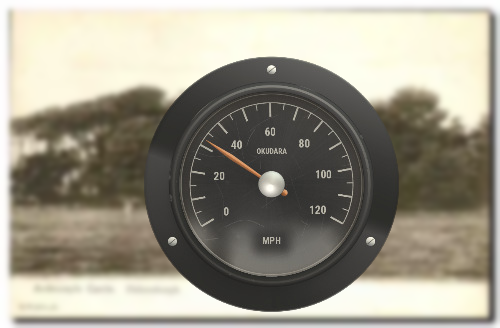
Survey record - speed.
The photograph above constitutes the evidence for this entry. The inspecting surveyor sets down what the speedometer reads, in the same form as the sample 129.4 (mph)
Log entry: 32.5 (mph)
